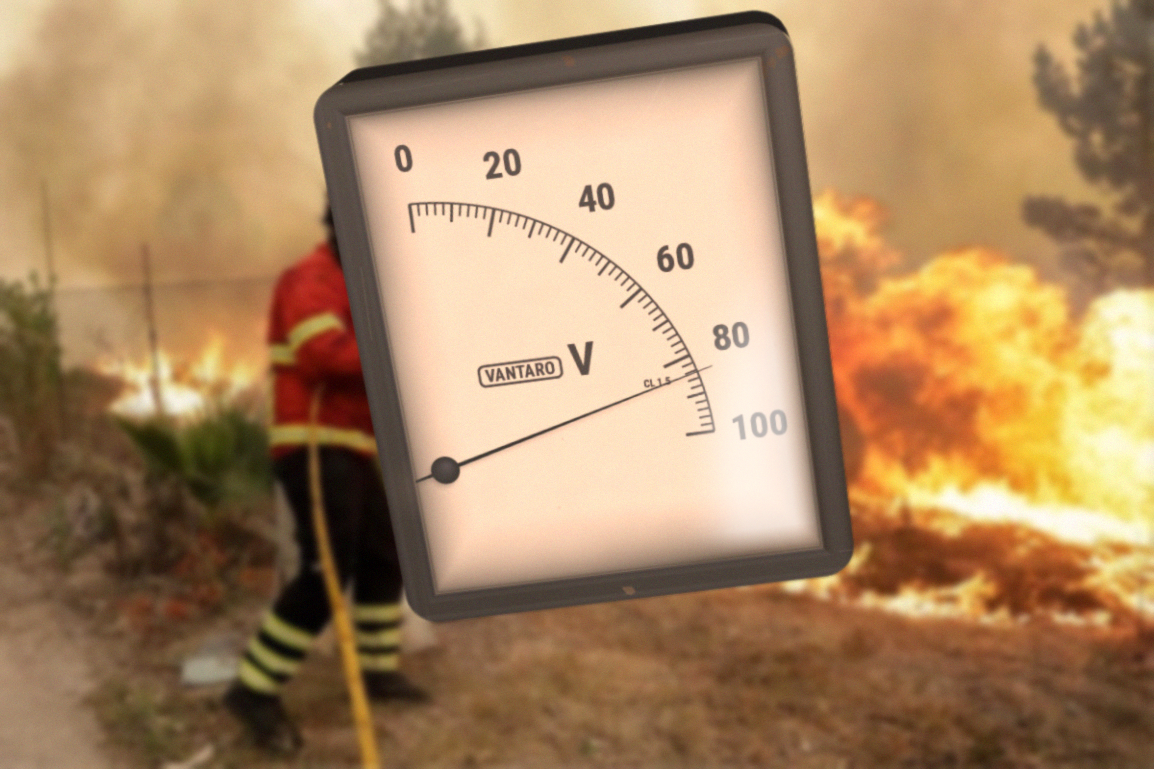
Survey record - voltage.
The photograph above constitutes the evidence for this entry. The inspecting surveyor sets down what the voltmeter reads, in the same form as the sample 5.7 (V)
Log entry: 84 (V)
